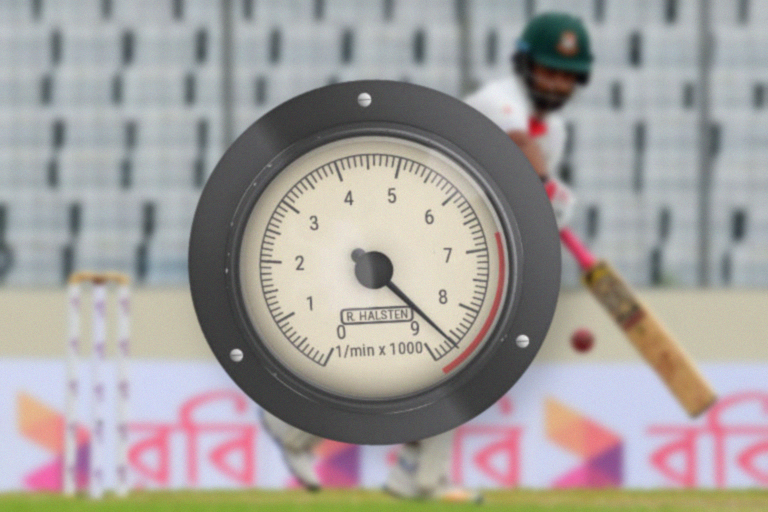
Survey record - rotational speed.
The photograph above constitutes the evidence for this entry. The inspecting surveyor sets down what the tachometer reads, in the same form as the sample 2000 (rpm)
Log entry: 8600 (rpm)
